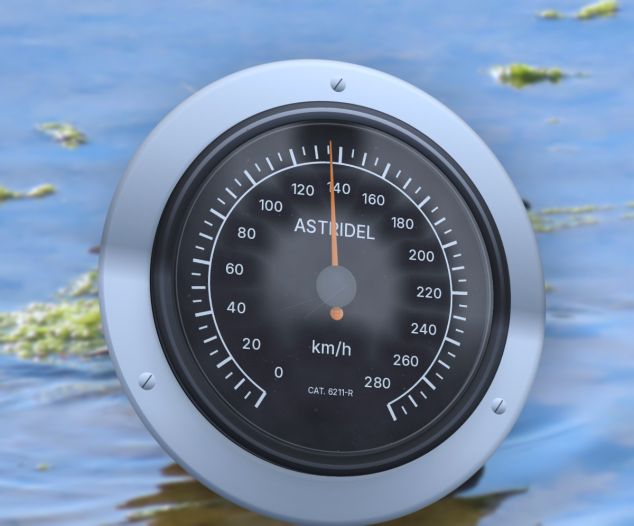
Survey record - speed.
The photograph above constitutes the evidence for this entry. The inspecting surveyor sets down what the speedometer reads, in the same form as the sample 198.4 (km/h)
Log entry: 135 (km/h)
